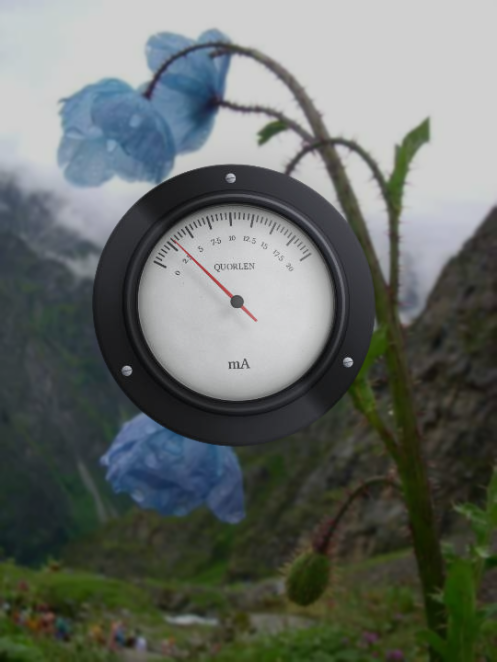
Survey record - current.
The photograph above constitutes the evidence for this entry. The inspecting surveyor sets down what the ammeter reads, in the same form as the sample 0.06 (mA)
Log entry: 3 (mA)
